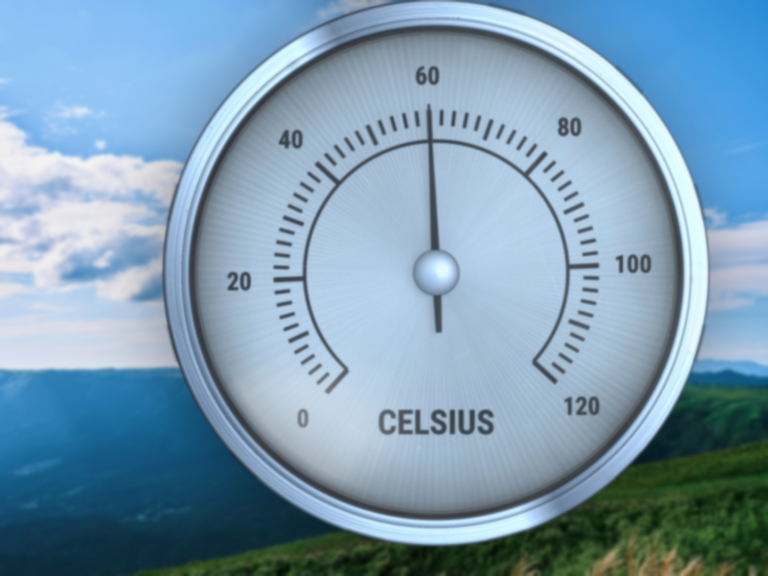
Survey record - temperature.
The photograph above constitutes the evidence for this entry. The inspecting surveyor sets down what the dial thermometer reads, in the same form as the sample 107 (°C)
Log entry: 60 (°C)
